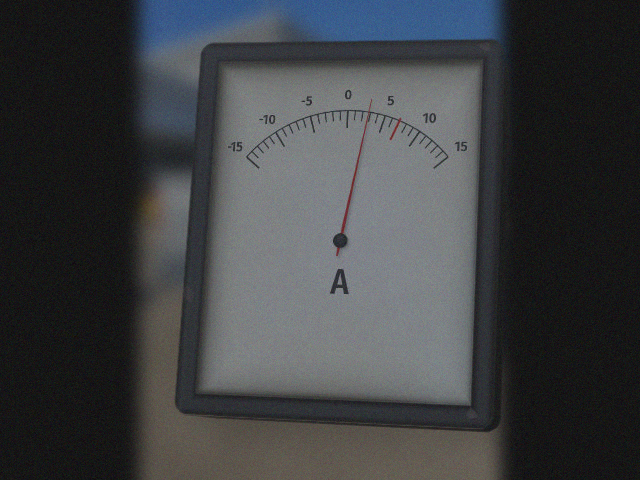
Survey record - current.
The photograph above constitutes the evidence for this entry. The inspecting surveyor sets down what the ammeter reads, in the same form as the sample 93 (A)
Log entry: 3 (A)
